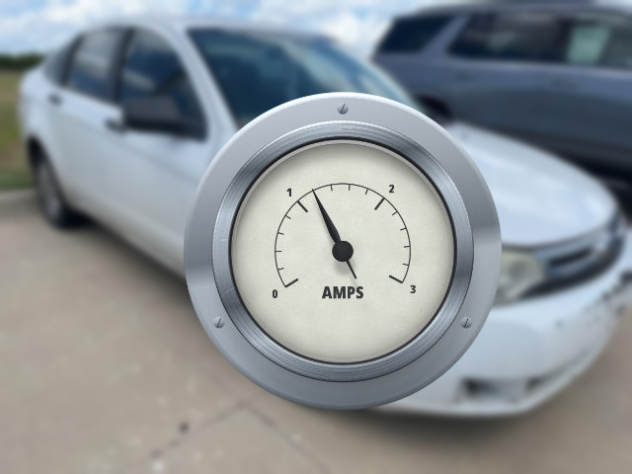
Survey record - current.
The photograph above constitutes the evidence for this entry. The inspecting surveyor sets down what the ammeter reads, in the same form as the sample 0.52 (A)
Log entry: 1.2 (A)
